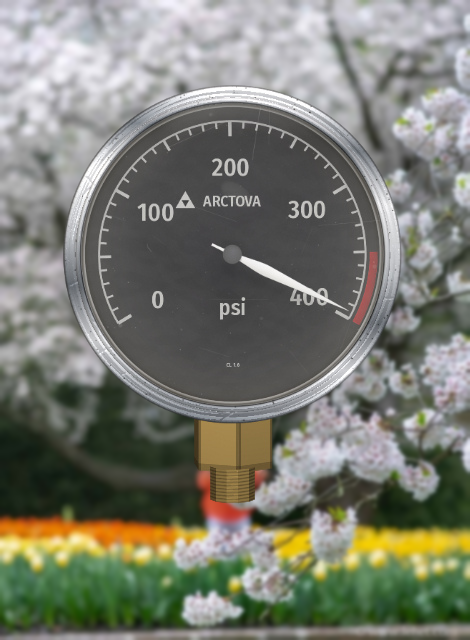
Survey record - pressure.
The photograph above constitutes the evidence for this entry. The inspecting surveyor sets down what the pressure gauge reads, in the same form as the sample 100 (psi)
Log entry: 395 (psi)
